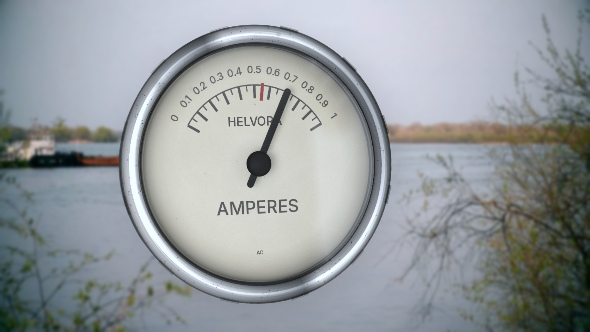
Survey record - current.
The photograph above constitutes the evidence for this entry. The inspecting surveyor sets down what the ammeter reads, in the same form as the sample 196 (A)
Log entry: 0.7 (A)
